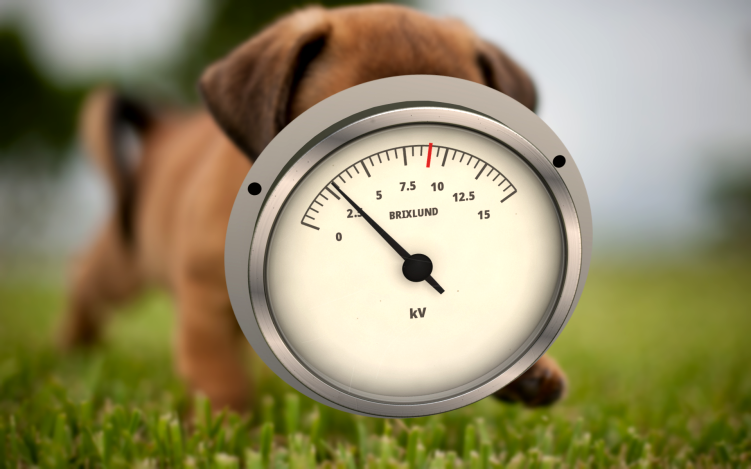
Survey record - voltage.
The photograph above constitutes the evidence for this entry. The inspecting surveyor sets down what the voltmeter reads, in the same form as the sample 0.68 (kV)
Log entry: 3 (kV)
